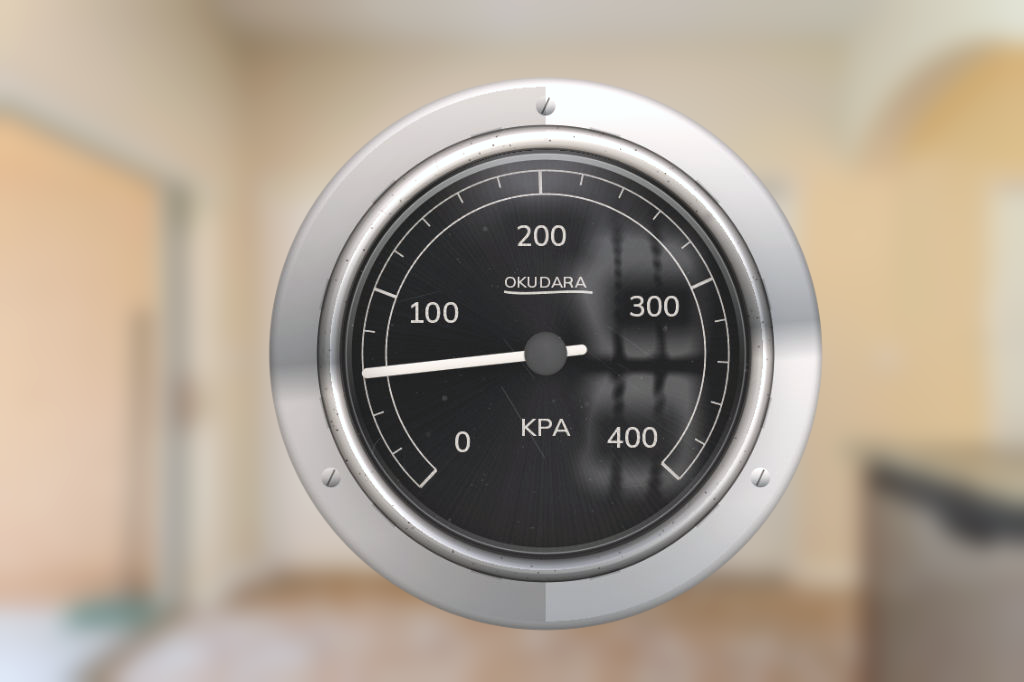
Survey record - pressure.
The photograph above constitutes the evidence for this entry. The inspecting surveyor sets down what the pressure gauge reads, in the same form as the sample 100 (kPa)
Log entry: 60 (kPa)
